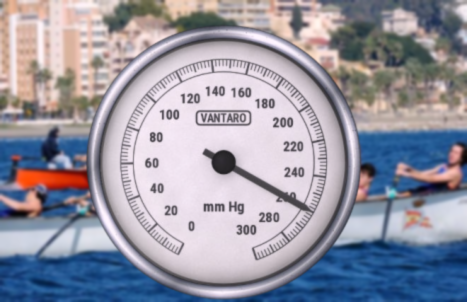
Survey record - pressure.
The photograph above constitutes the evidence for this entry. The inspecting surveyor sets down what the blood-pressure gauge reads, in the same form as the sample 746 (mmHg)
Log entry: 260 (mmHg)
